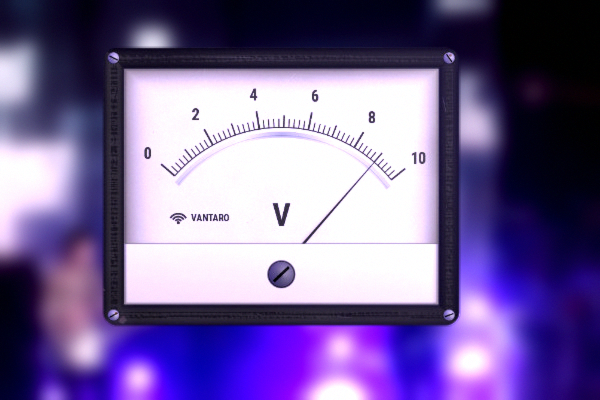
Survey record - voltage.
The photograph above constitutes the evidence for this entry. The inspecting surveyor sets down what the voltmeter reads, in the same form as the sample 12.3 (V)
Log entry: 9 (V)
